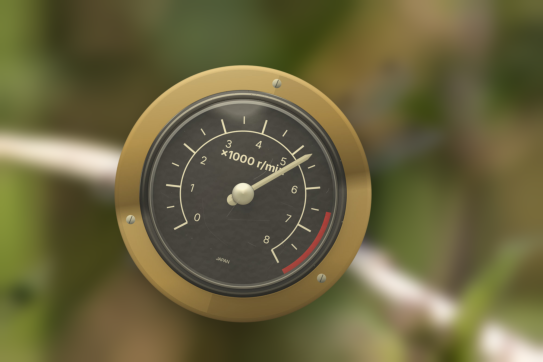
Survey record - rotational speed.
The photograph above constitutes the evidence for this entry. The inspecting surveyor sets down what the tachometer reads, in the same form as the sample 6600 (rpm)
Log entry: 5250 (rpm)
